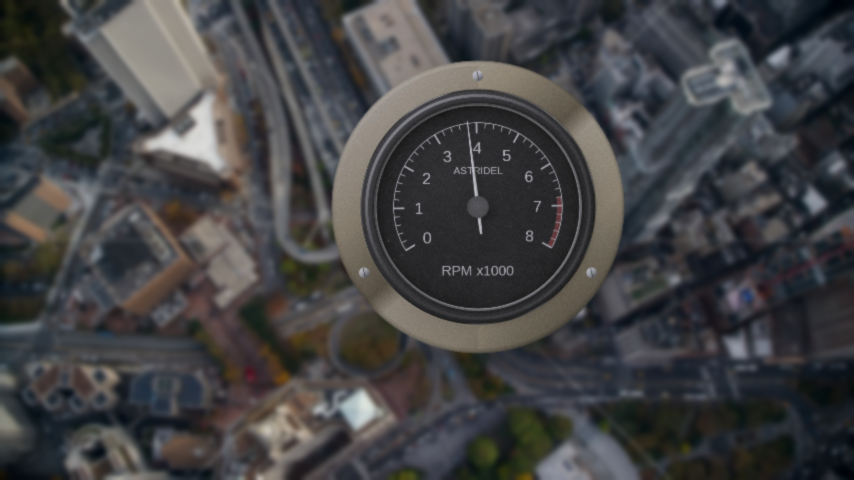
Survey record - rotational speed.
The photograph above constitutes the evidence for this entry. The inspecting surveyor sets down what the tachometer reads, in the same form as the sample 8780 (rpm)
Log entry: 3800 (rpm)
